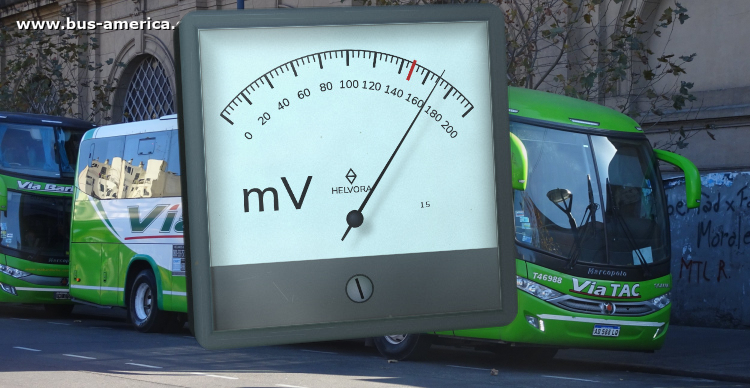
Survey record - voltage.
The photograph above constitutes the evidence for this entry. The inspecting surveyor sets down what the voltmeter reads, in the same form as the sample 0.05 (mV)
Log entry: 168 (mV)
